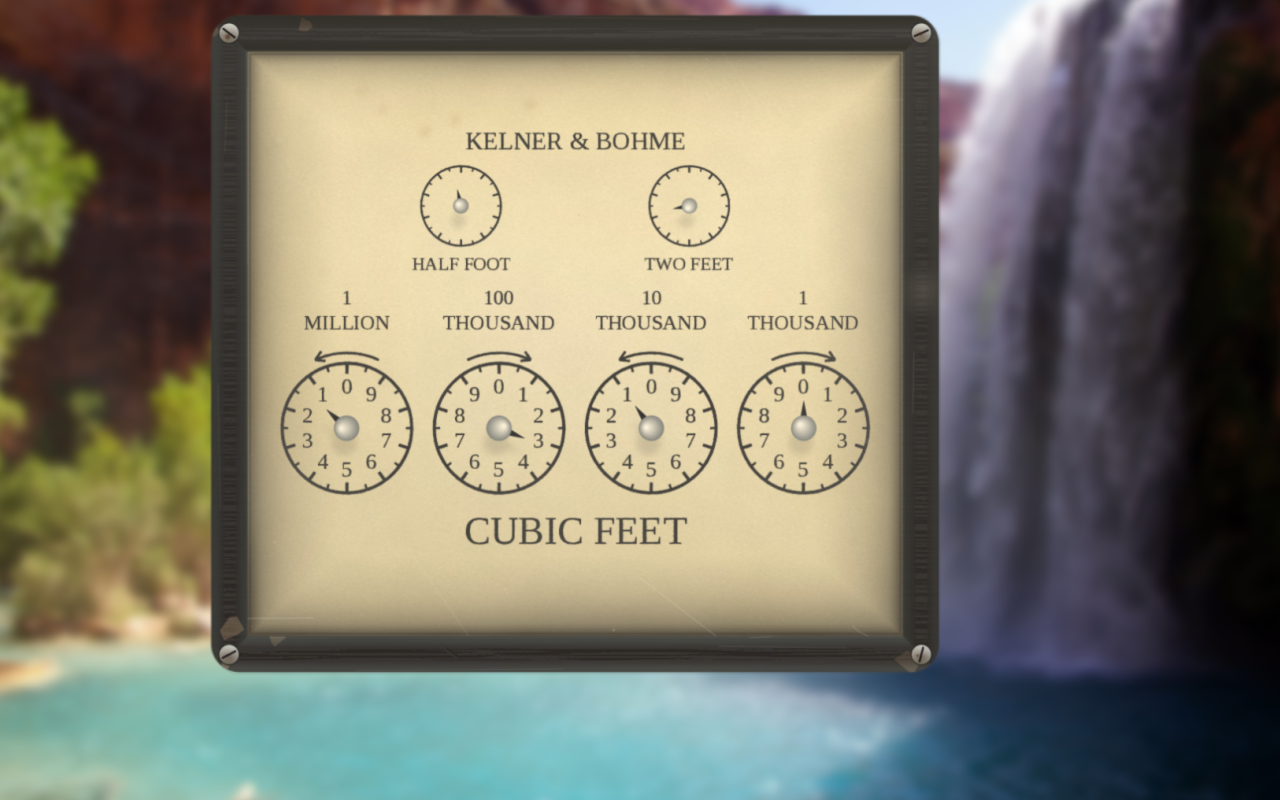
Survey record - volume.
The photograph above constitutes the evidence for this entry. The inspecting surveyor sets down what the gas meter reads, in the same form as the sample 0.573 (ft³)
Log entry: 131000 (ft³)
